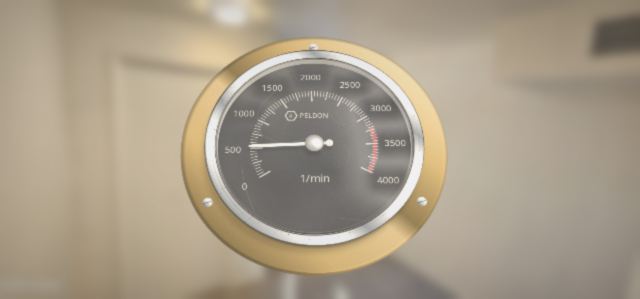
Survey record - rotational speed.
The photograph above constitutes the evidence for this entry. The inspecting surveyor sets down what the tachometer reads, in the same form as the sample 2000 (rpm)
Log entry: 500 (rpm)
